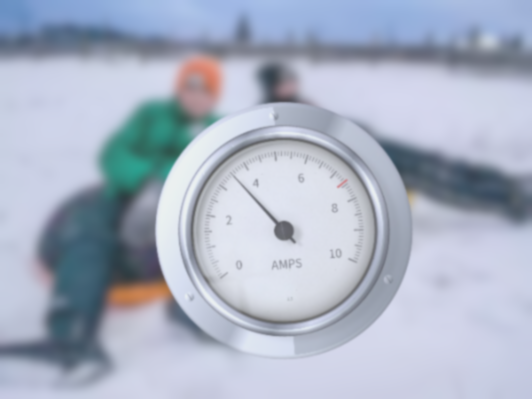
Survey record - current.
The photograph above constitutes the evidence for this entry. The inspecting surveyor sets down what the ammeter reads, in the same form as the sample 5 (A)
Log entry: 3.5 (A)
